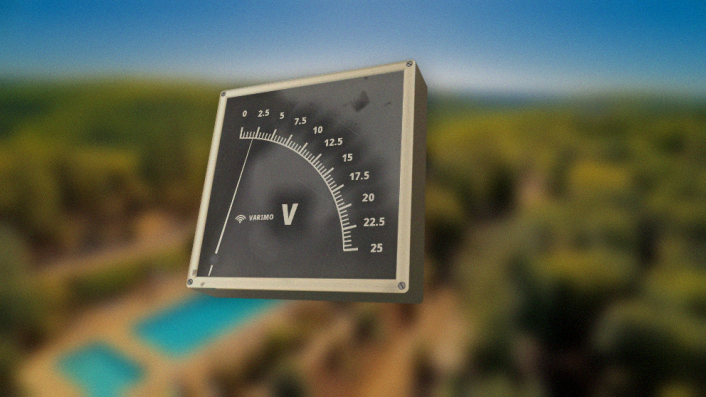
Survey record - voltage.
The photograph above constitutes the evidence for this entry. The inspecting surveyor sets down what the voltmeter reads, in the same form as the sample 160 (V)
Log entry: 2.5 (V)
